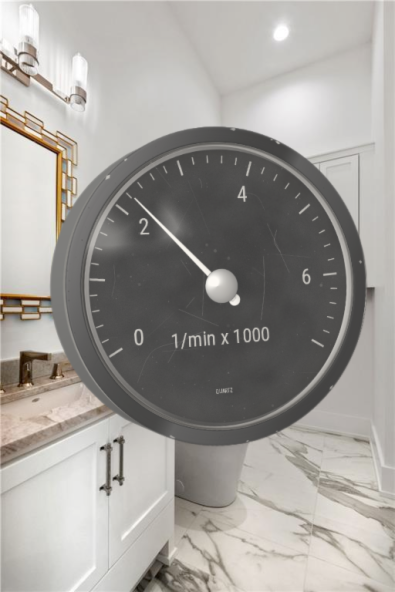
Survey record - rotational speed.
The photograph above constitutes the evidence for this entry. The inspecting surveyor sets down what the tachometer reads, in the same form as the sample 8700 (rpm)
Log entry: 2200 (rpm)
